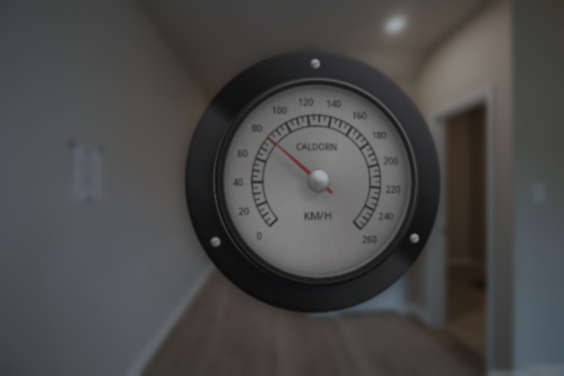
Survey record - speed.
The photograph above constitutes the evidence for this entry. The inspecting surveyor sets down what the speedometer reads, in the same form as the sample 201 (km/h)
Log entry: 80 (km/h)
